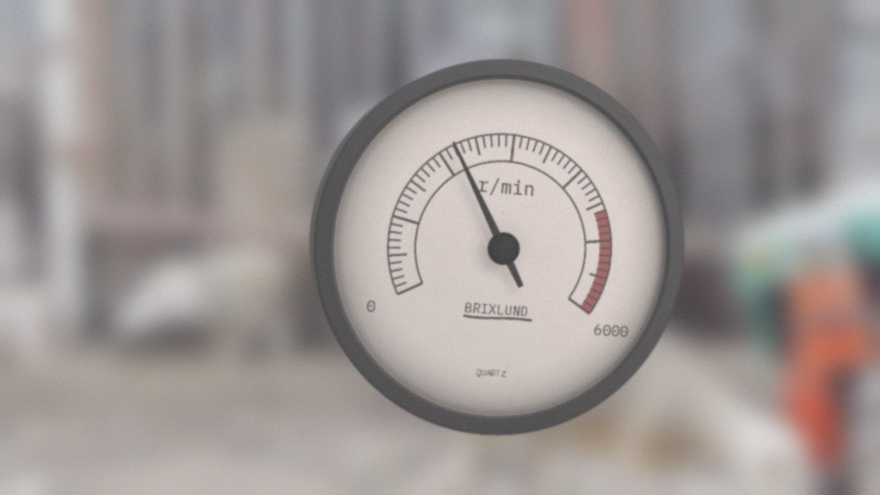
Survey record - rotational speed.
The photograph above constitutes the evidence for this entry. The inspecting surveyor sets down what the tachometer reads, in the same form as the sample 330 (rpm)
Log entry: 2200 (rpm)
